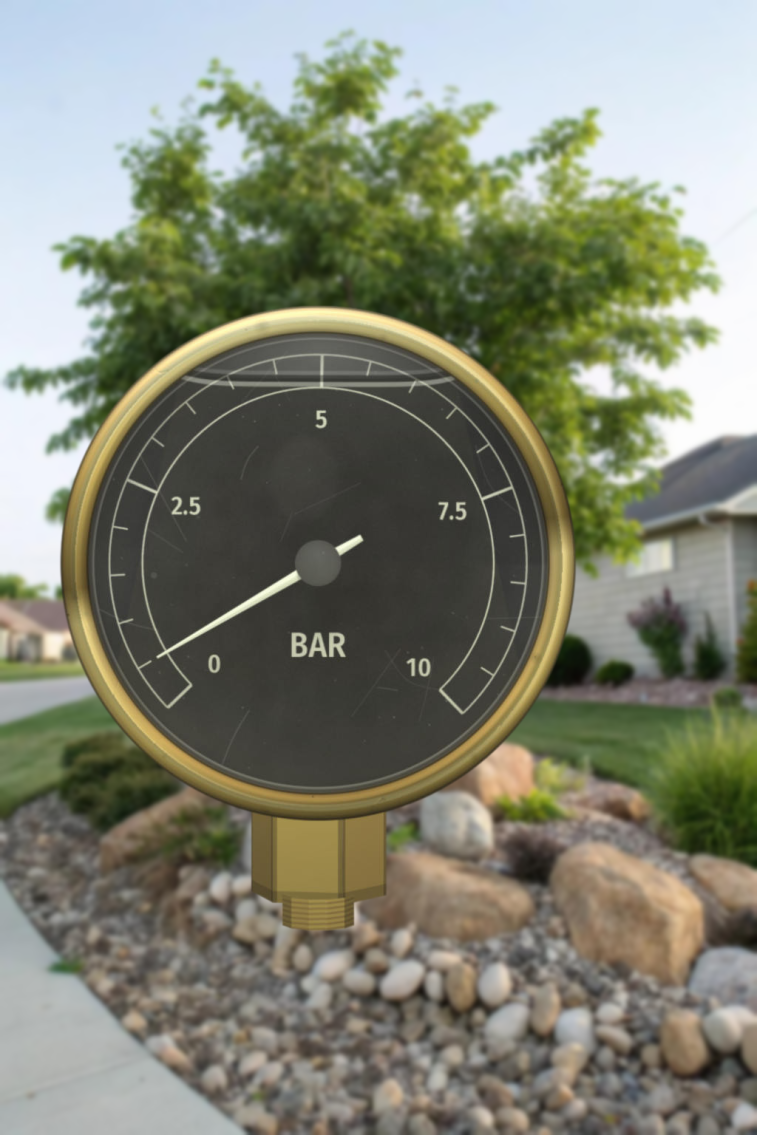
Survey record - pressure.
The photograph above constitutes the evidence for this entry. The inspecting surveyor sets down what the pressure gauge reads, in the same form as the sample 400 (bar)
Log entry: 0.5 (bar)
